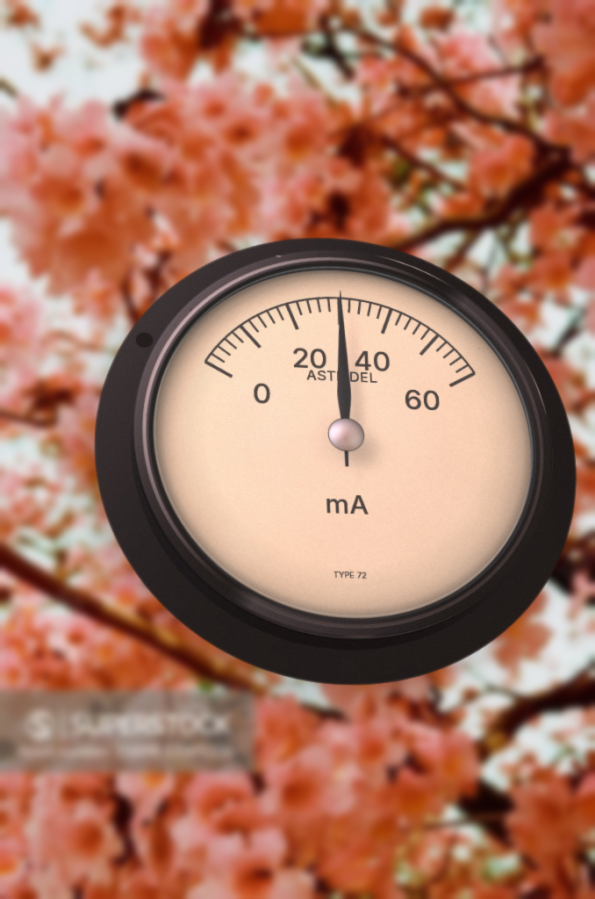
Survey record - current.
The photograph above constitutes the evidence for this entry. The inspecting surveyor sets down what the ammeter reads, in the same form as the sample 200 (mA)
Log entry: 30 (mA)
